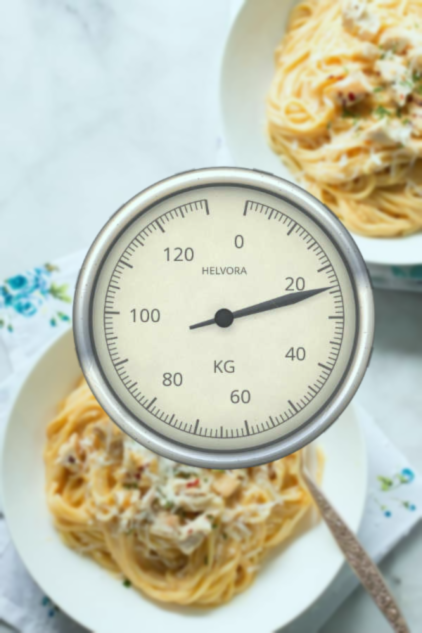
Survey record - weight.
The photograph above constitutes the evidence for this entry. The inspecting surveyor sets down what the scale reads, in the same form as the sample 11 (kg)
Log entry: 24 (kg)
